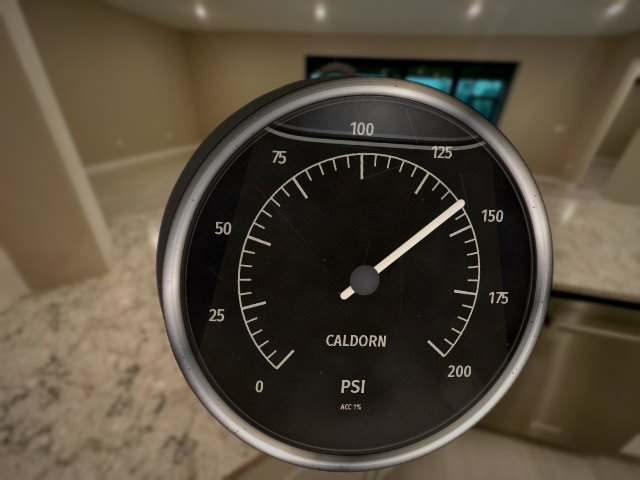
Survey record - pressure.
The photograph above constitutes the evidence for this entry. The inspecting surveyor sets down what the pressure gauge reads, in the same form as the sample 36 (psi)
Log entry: 140 (psi)
